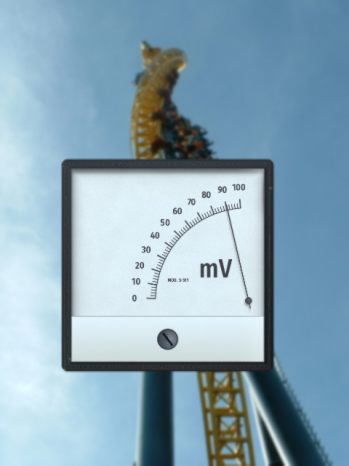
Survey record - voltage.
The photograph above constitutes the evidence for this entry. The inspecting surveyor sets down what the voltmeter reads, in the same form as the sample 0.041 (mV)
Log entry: 90 (mV)
